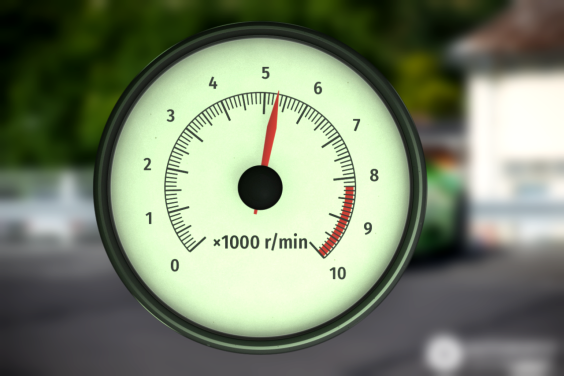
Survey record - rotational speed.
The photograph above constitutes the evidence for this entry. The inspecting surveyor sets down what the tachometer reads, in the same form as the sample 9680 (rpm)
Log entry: 5300 (rpm)
